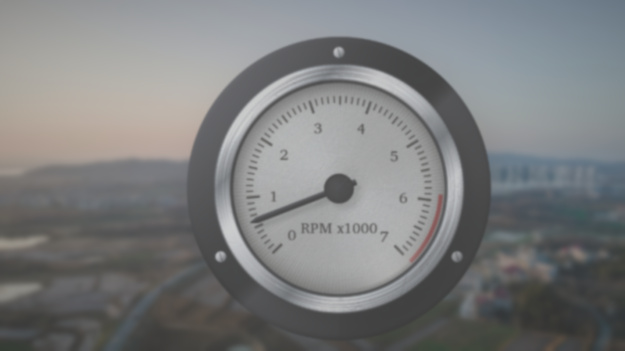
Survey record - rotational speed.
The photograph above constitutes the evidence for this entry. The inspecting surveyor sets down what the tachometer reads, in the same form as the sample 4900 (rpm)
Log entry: 600 (rpm)
